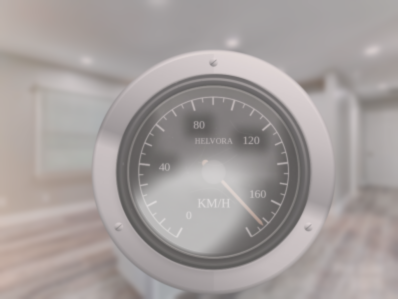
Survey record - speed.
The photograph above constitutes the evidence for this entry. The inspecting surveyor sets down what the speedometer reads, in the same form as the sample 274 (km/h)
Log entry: 172.5 (km/h)
